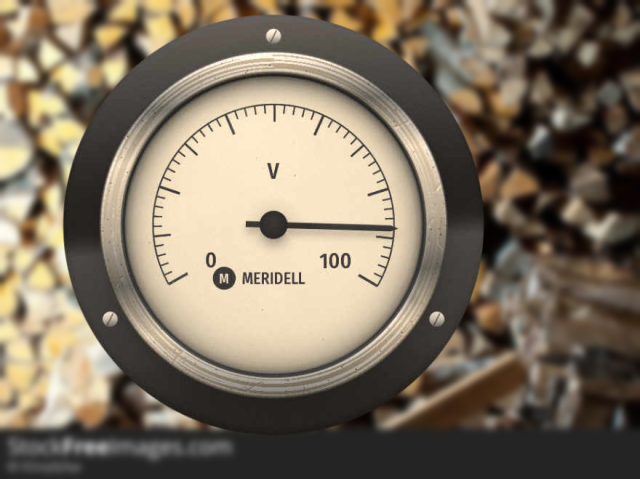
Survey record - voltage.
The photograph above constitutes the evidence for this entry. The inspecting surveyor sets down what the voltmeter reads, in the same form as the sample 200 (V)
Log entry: 88 (V)
